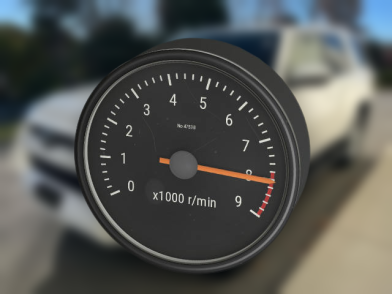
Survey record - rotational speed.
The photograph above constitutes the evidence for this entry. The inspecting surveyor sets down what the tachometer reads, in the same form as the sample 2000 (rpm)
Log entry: 8000 (rpm)
